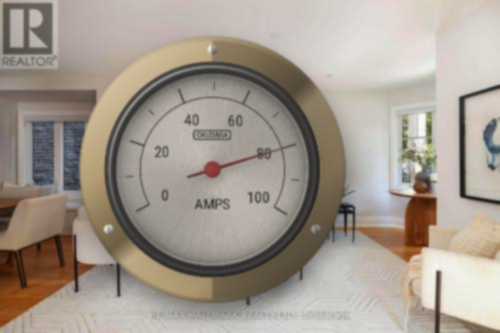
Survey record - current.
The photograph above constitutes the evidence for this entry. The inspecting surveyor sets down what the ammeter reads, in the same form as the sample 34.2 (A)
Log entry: 80 (A)
